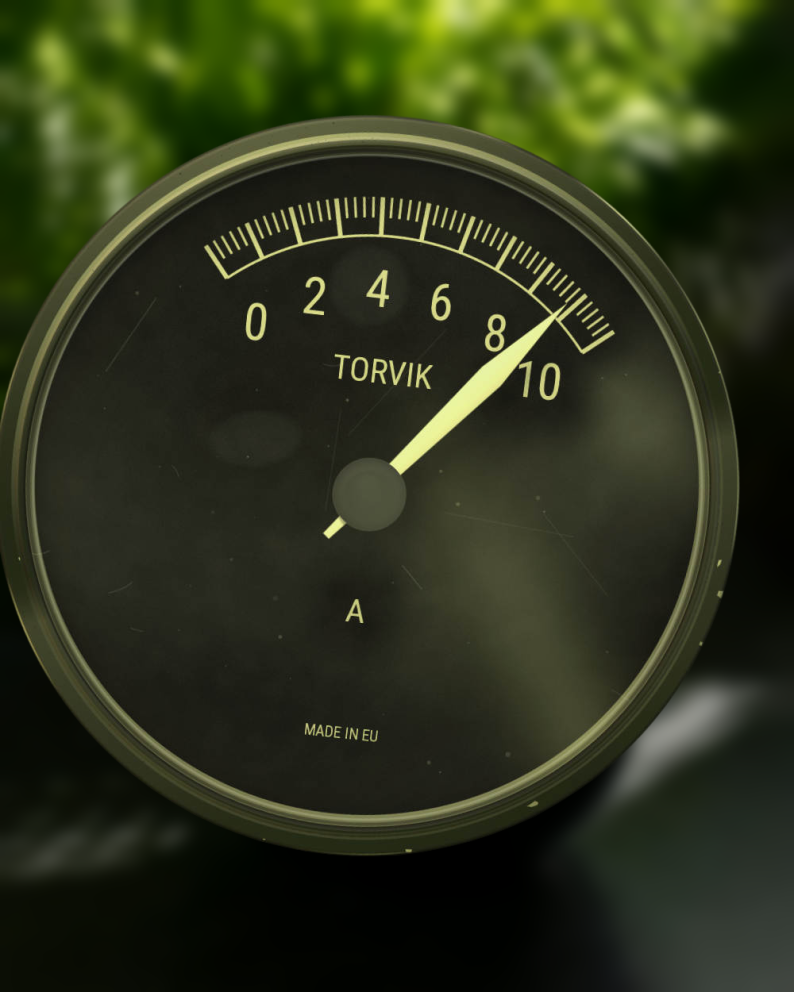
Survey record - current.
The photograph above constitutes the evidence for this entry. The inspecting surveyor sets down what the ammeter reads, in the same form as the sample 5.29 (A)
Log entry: 8.8 (A)
